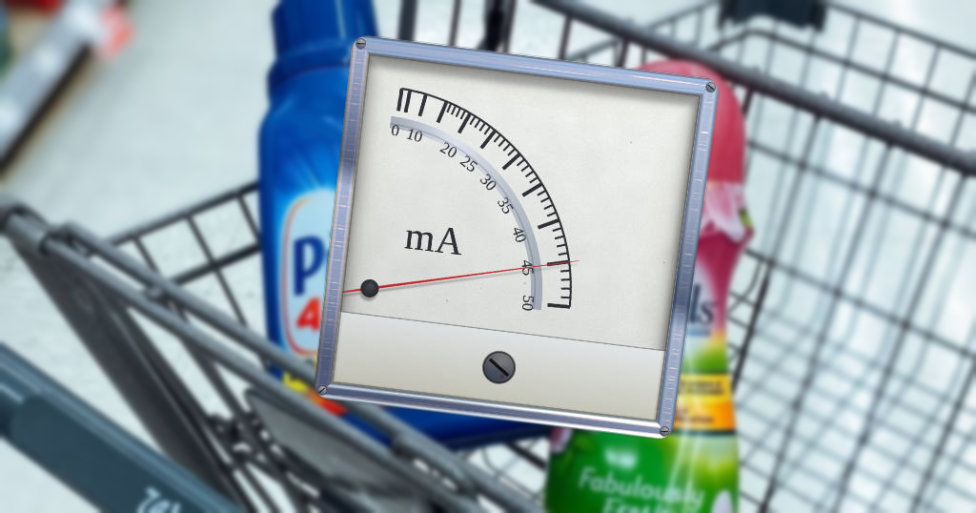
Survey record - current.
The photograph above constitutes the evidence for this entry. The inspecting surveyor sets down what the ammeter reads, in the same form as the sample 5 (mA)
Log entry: 45 (mA)
